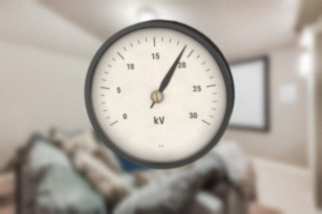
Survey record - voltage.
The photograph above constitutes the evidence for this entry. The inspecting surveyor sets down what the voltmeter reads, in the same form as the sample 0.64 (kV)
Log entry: 19 (kV)
